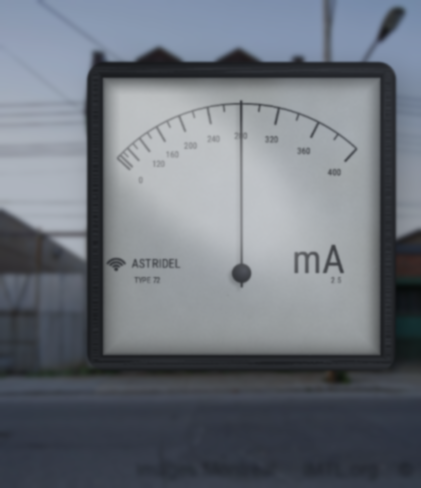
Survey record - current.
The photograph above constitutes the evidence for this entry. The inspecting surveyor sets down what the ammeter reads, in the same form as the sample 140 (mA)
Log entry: 280 (mA)
